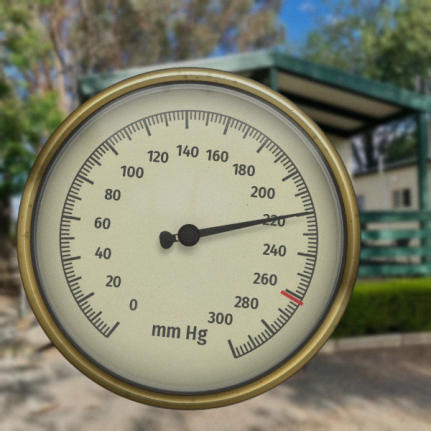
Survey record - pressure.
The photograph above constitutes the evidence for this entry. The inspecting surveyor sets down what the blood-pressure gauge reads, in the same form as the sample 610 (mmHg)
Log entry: 220 (mmHg)
